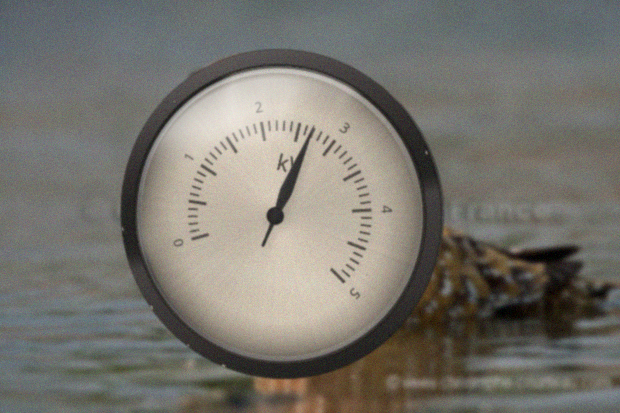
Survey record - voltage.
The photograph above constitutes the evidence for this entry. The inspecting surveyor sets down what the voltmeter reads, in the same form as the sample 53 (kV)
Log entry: 2.7 (kV)
